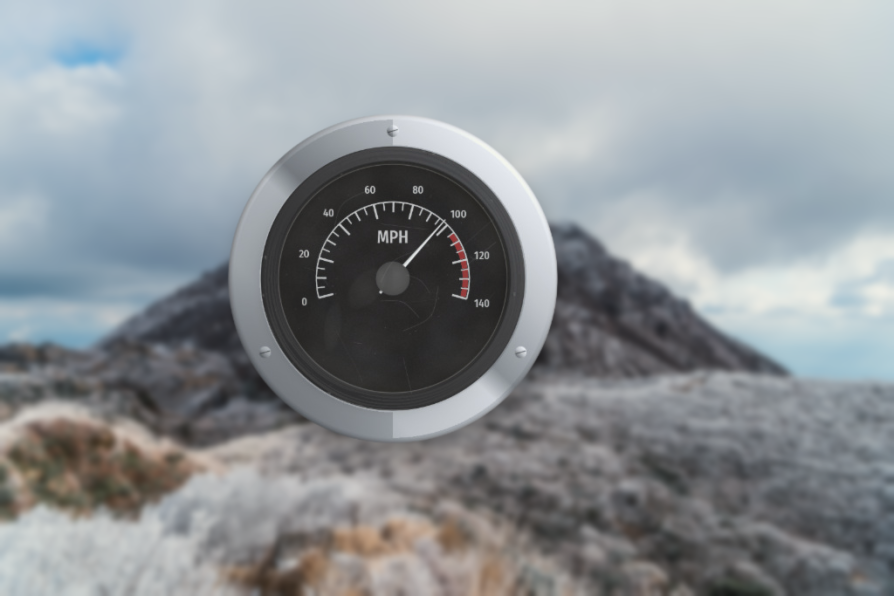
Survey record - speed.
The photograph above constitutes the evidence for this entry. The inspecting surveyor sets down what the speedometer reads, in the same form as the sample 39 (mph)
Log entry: 97.5 (mph)
